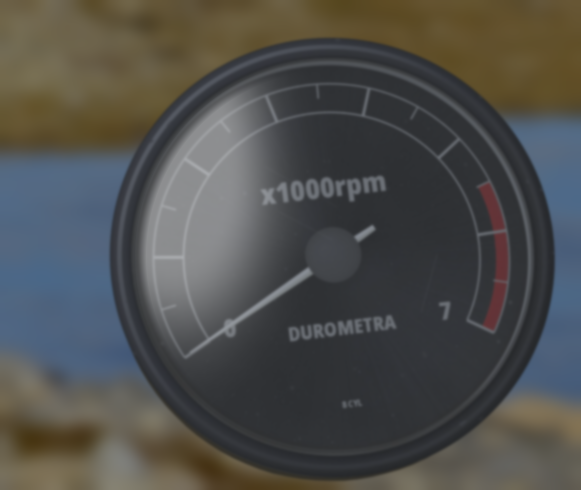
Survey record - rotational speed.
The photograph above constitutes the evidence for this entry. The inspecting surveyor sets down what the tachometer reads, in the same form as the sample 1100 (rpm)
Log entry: 0 (rpm)
